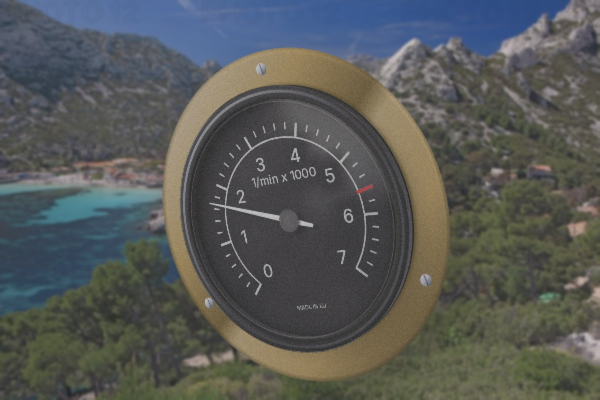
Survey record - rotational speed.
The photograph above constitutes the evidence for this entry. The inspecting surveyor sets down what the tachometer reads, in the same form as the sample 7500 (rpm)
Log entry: 1700 (rpm)
